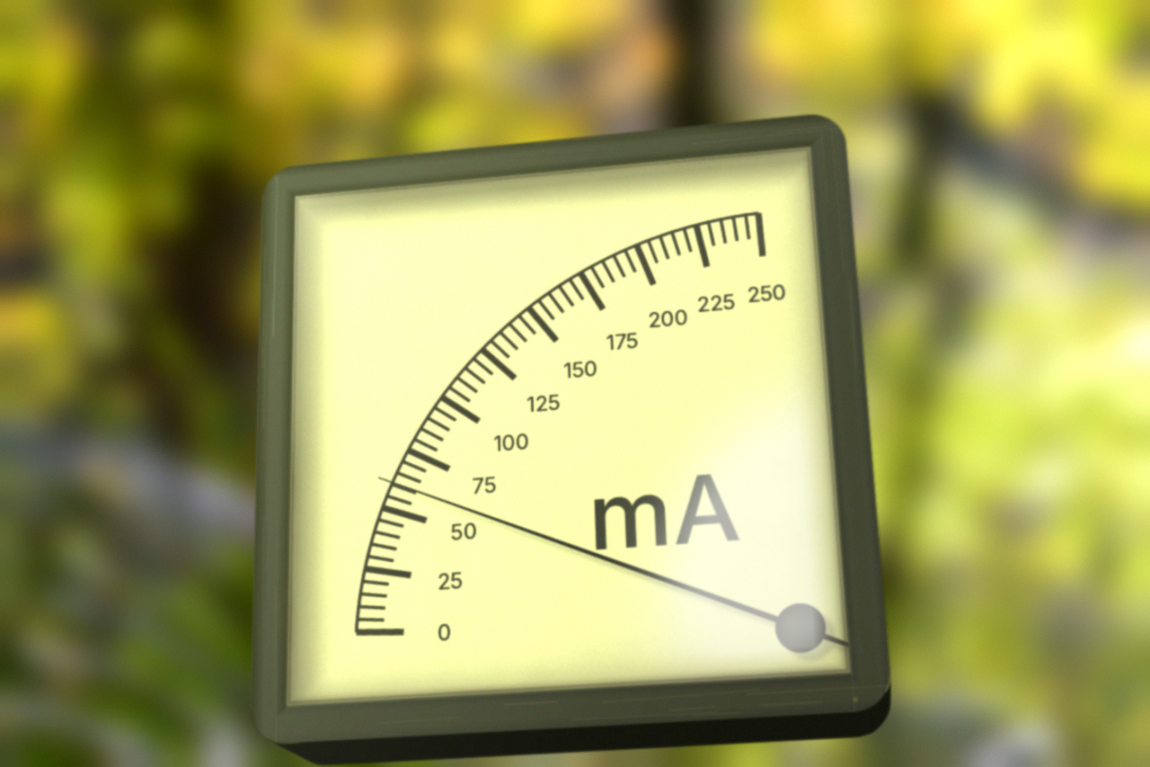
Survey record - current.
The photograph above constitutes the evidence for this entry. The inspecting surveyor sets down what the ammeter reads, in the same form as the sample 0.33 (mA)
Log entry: 60 (mA)
